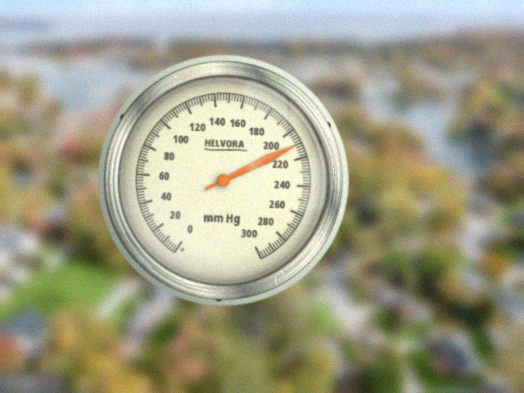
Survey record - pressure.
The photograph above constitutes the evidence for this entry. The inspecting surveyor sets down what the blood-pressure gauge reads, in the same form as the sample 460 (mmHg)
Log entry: 210 (mmHg)
